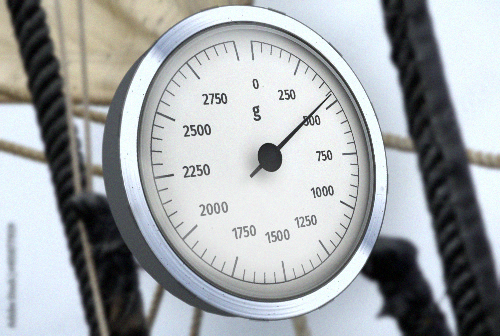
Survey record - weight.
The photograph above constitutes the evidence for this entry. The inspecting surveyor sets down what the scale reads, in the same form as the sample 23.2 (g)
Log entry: 450 (g)
